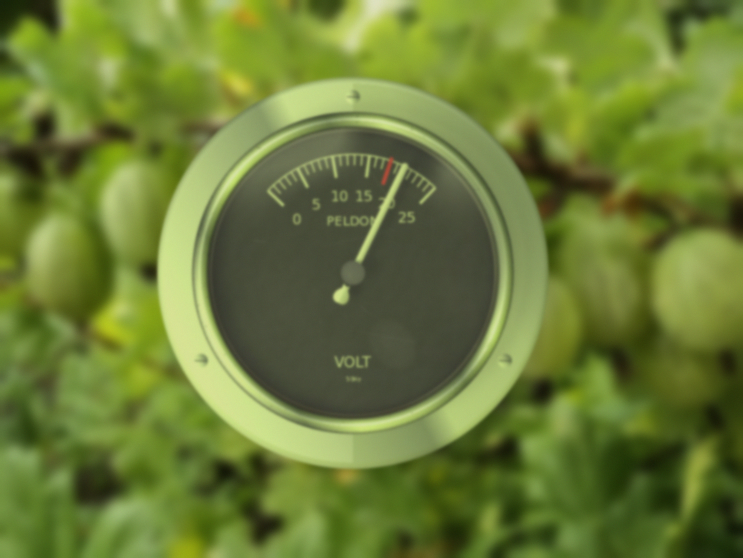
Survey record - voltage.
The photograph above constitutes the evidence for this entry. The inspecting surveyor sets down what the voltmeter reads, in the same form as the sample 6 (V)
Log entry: 20 (V)
